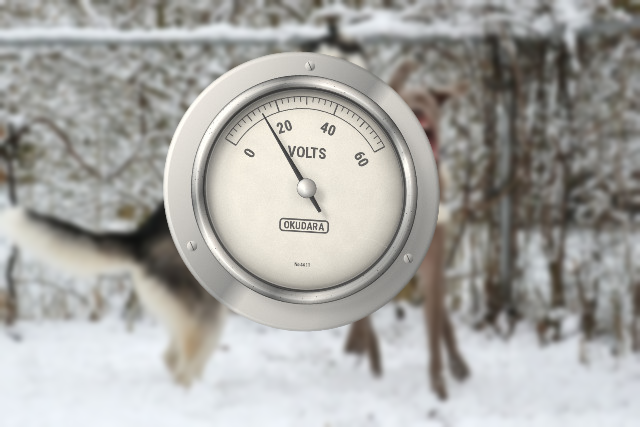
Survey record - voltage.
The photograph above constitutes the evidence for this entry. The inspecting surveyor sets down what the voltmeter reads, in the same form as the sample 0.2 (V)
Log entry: 14 (V)
